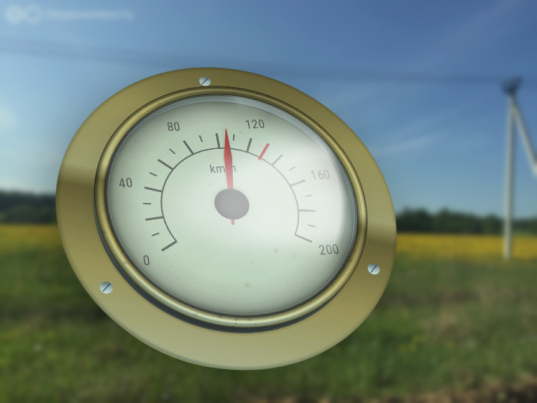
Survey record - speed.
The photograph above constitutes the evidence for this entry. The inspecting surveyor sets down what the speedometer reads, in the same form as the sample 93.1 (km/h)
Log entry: 105 (km/h)
